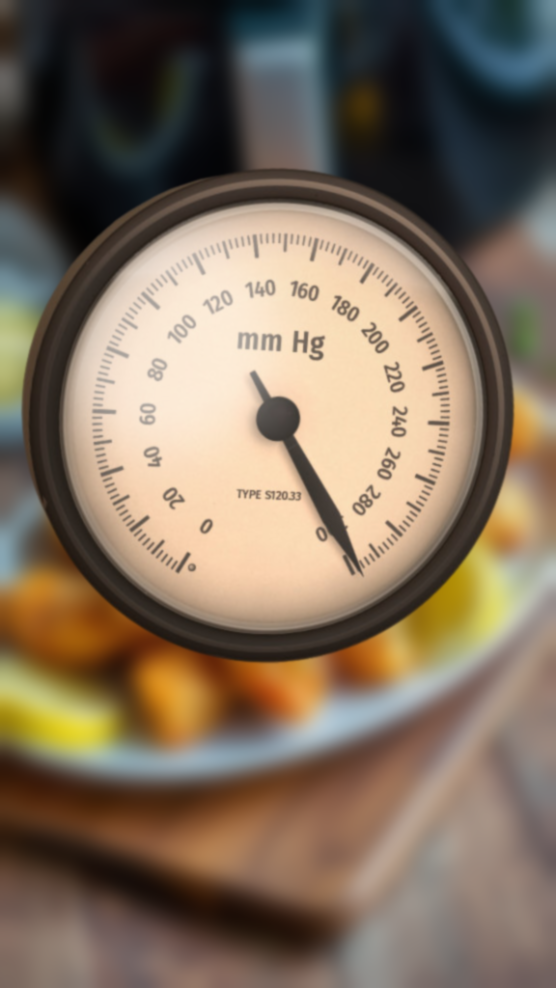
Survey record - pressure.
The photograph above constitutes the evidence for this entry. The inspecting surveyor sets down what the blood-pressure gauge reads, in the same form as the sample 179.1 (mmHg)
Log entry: 298 (mmHg)
